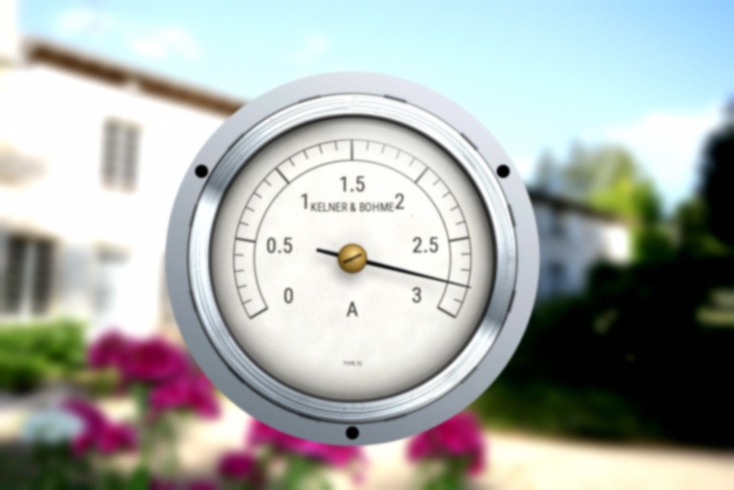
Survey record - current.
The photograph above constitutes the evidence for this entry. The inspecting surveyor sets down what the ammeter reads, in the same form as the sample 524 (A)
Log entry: 2.8 (A)
